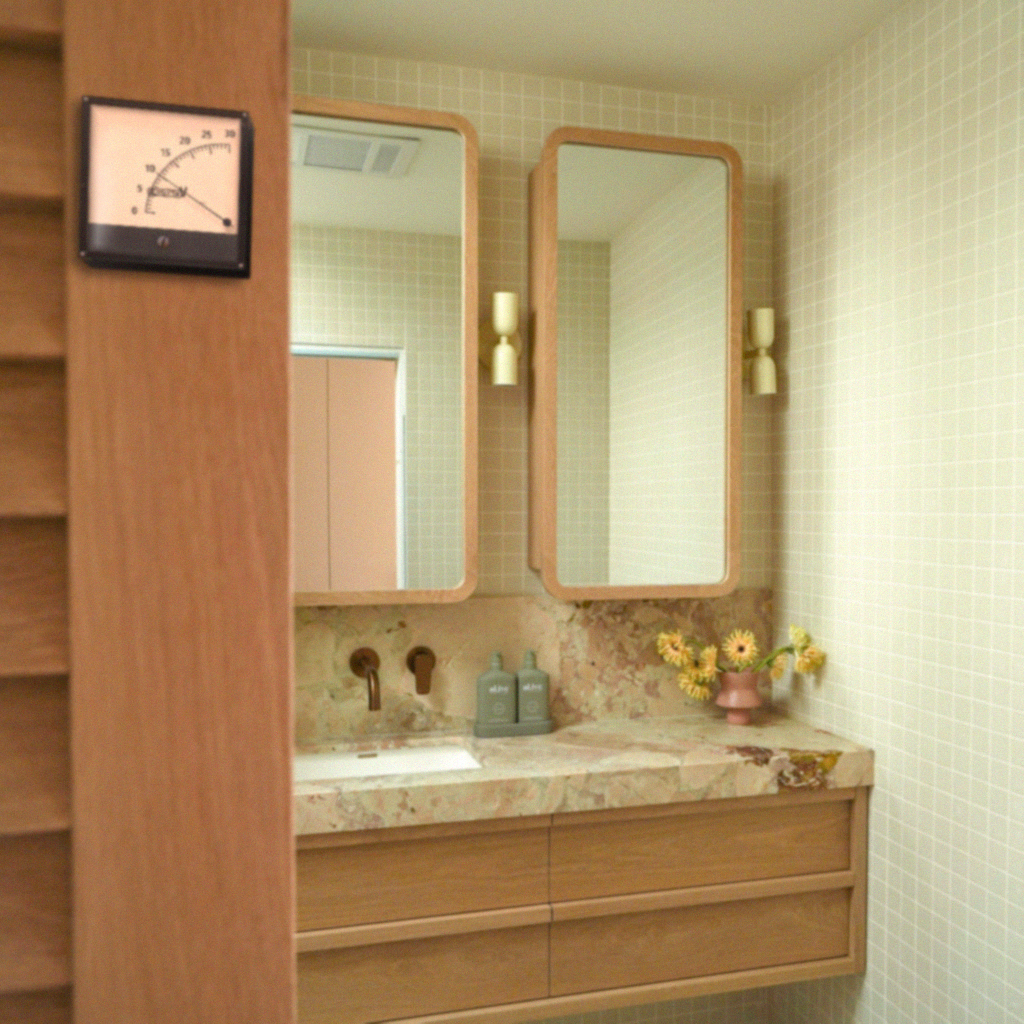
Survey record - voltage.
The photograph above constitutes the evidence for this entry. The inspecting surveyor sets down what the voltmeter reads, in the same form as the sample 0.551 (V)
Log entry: 10 (V)
